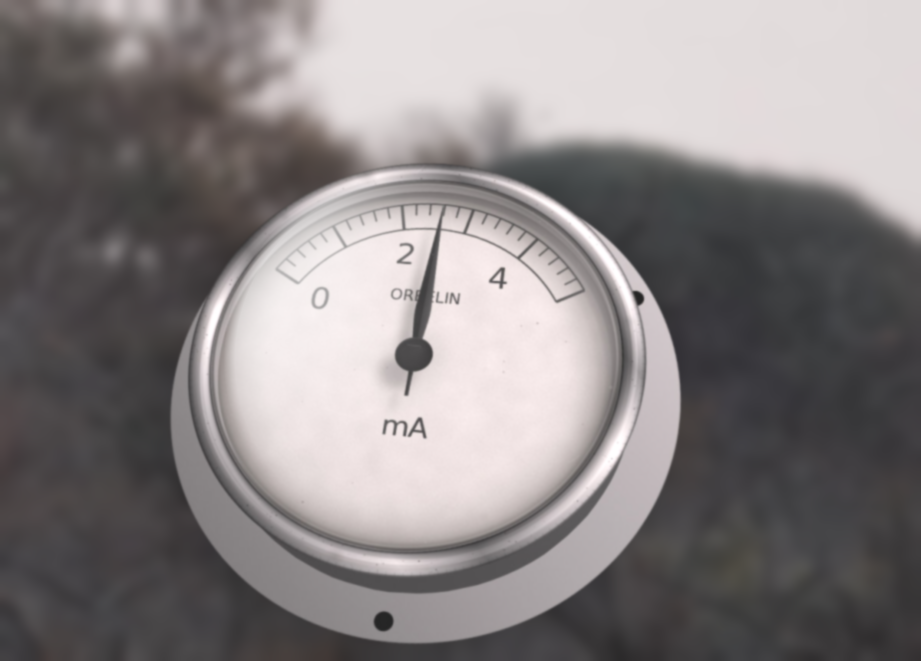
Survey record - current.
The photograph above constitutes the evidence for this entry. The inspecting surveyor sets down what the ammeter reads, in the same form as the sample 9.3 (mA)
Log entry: 2.6 (mA)
